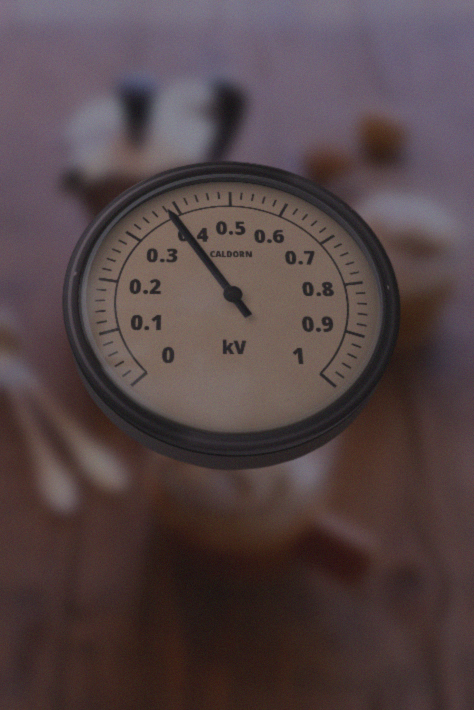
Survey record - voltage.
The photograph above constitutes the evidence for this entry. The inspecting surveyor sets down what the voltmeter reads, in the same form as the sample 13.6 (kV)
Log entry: 0.38 (kV)
